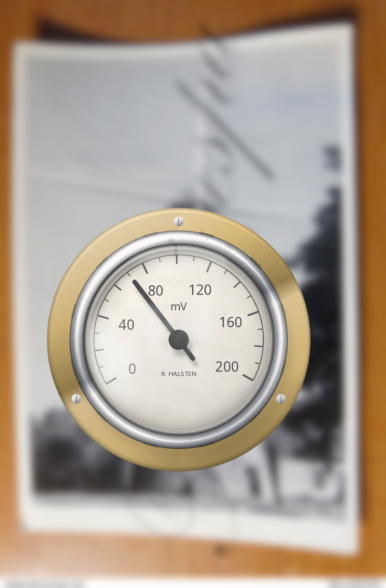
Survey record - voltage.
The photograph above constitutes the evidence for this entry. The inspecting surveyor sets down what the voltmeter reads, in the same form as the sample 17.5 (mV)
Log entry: 70 (mV)
